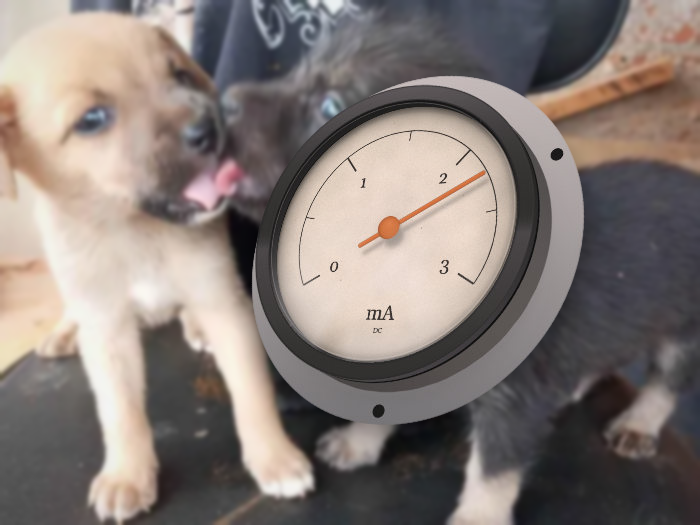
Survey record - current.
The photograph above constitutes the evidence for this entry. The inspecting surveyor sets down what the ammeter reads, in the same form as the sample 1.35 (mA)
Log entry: 2.25 (mA)
